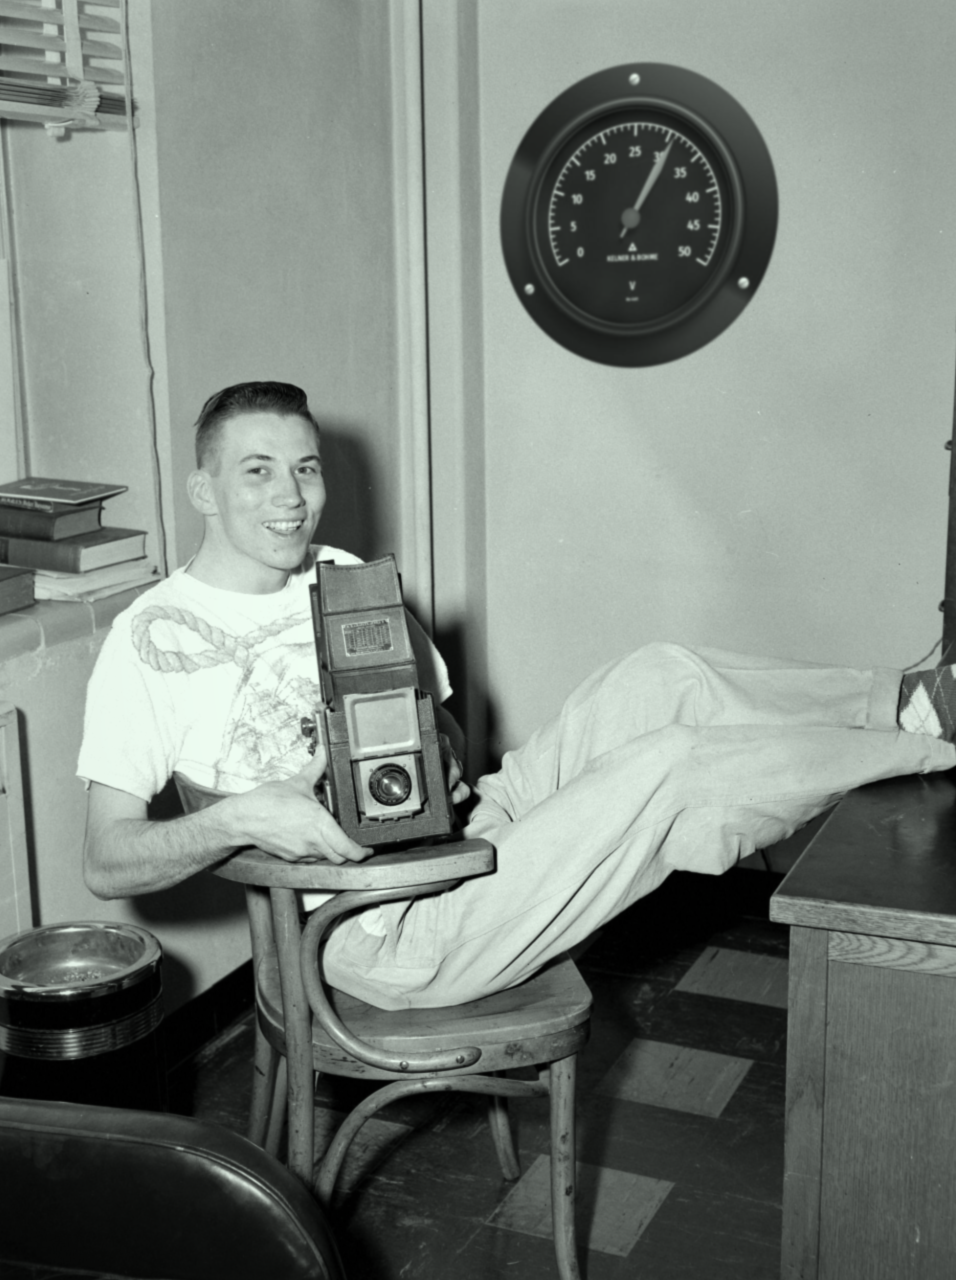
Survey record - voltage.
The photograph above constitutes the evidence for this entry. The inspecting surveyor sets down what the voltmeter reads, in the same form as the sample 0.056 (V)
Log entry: 31 (V)
